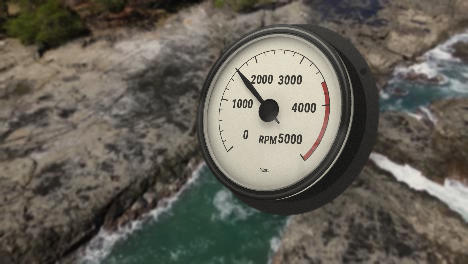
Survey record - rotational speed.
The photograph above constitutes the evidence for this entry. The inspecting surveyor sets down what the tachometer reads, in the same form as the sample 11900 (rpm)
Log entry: 1600 (rpm)
